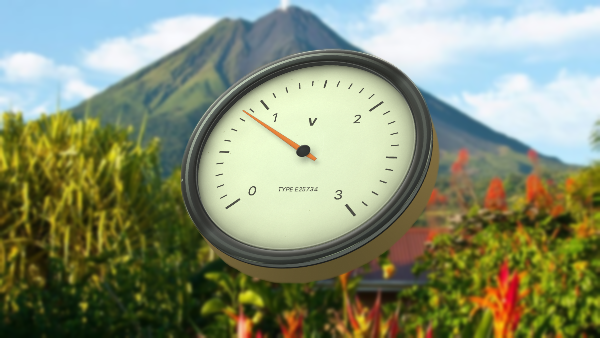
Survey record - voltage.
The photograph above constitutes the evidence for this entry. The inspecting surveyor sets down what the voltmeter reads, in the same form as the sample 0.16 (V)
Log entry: 0.85 (V)
